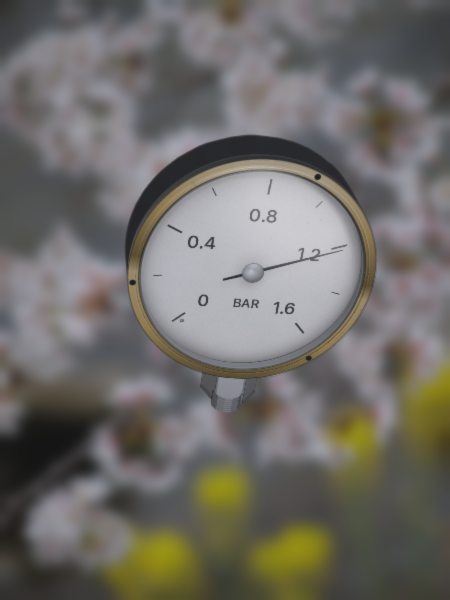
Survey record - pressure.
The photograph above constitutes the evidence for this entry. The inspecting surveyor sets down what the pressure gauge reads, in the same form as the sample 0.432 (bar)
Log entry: 1.2 (bar)
